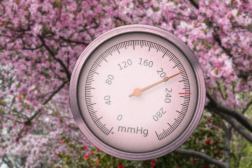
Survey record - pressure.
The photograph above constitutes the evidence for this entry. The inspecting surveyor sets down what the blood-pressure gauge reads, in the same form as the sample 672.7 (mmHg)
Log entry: 210 (mmHg)
